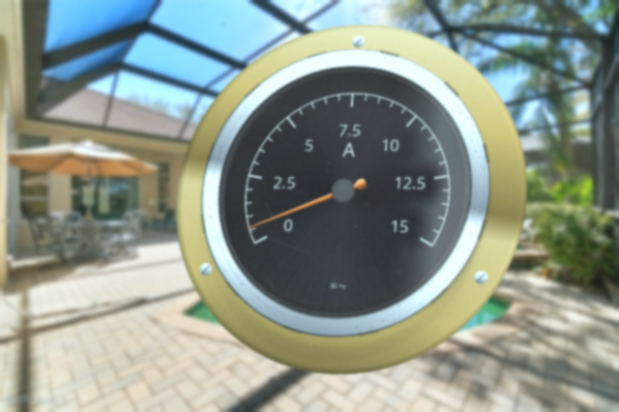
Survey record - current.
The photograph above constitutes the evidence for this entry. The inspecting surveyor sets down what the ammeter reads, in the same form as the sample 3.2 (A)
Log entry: 0.5 (A)
